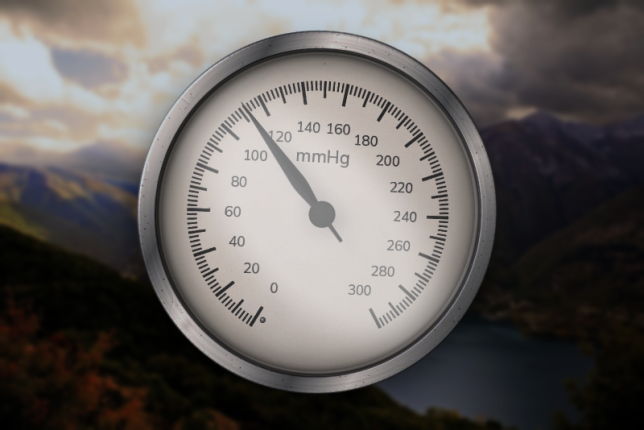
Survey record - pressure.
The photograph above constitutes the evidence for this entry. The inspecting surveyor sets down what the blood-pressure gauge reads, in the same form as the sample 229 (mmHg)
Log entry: 112 (mmHg)
